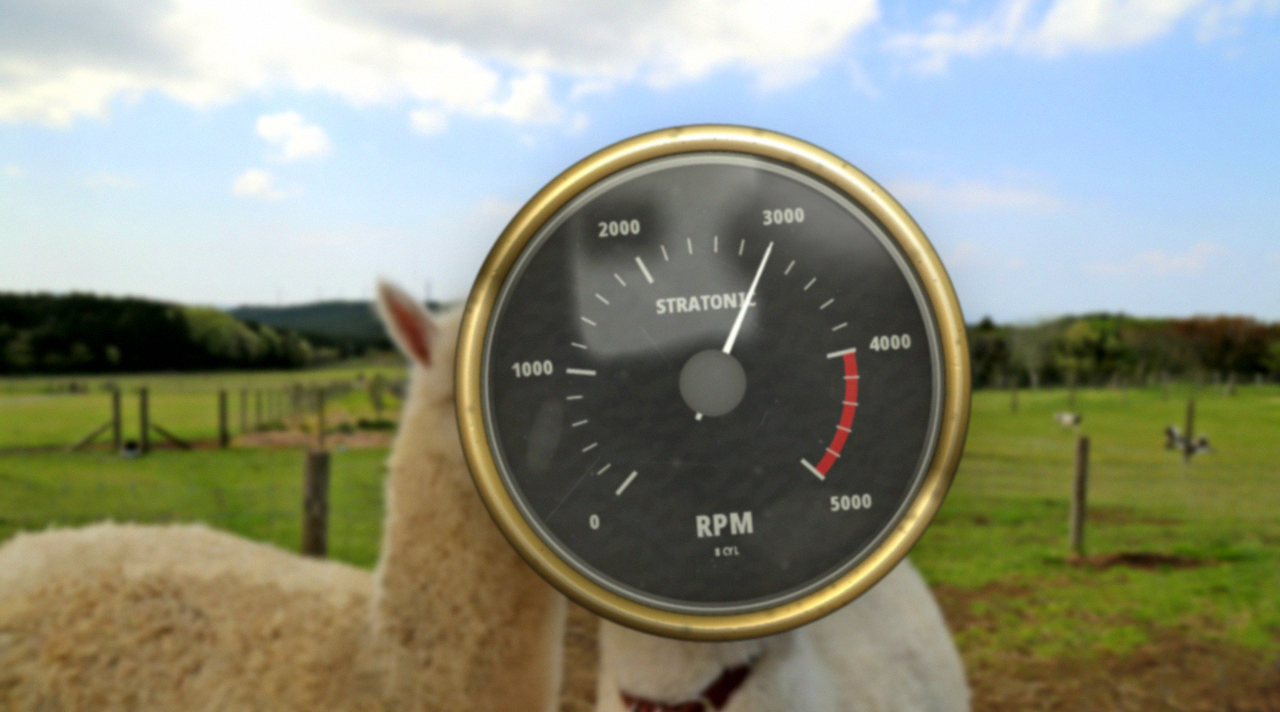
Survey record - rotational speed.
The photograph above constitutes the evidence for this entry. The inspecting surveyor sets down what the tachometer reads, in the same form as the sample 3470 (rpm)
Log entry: 3000 (rpm)
